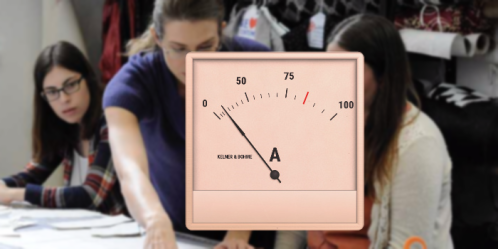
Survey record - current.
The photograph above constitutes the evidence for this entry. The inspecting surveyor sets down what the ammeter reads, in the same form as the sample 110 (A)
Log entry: 25 (A)
